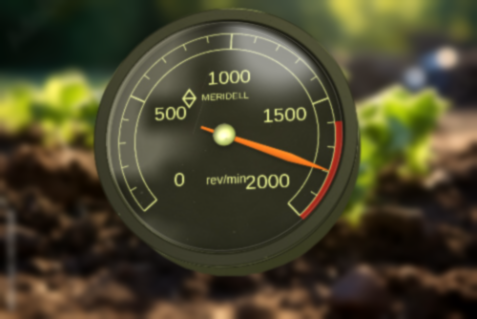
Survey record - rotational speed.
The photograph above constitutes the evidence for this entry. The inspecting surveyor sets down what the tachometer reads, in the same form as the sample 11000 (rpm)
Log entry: 1800 (rpm)
